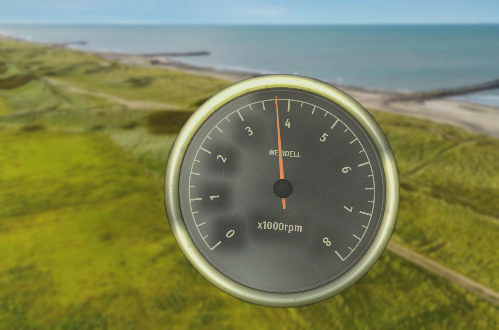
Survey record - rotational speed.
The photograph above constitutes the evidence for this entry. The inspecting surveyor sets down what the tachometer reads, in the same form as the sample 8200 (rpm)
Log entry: 3750 (rpm)
